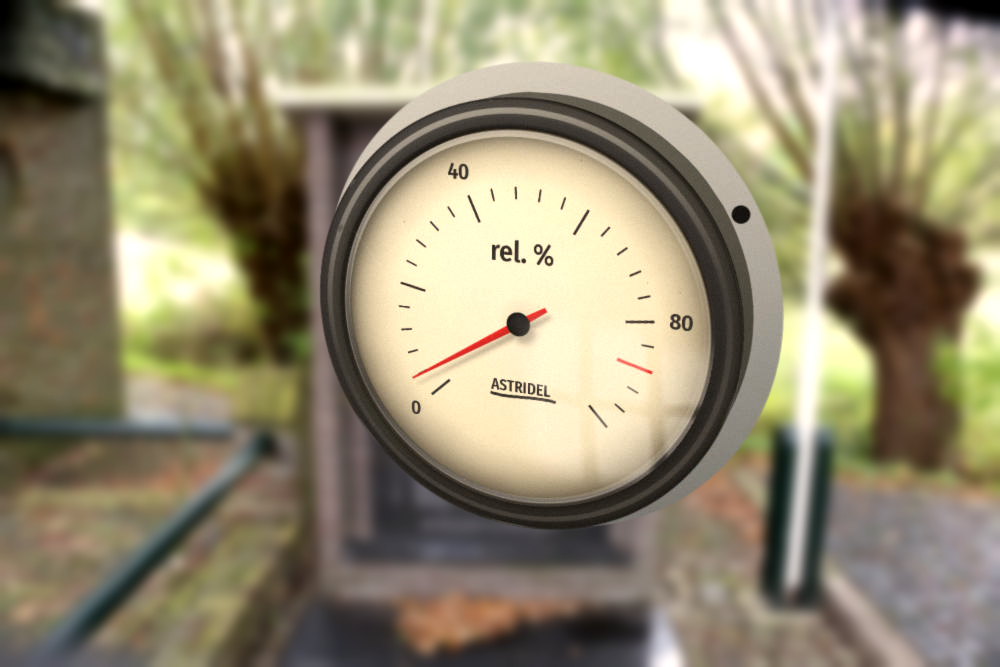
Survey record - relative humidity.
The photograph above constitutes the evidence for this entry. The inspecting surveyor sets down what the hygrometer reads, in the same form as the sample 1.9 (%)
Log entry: 4 (%)
